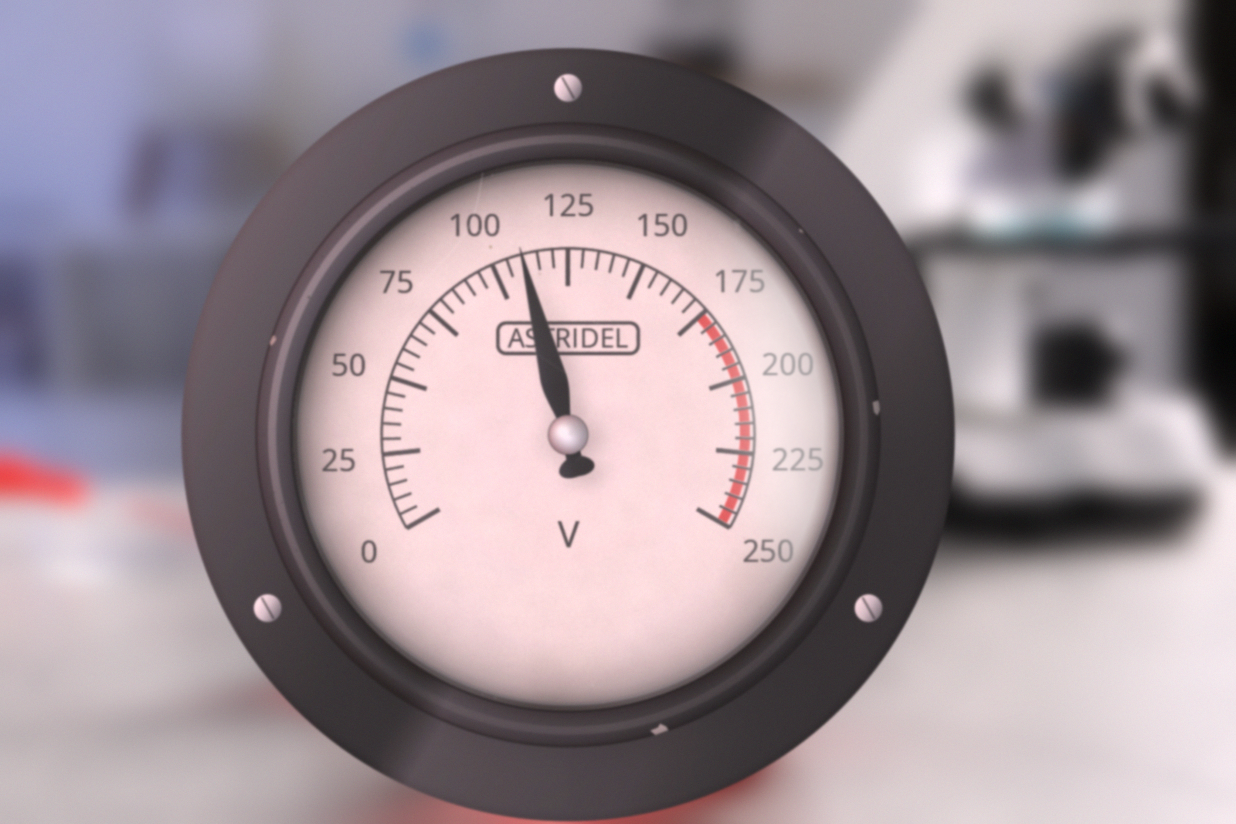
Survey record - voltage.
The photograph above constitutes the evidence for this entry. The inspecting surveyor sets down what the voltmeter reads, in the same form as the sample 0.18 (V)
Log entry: 110 (V)
